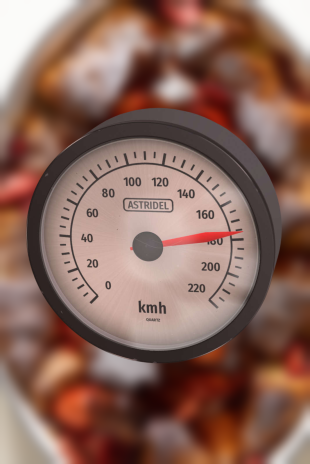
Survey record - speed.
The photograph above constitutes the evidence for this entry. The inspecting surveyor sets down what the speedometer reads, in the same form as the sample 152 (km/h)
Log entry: 175 (km/h)
